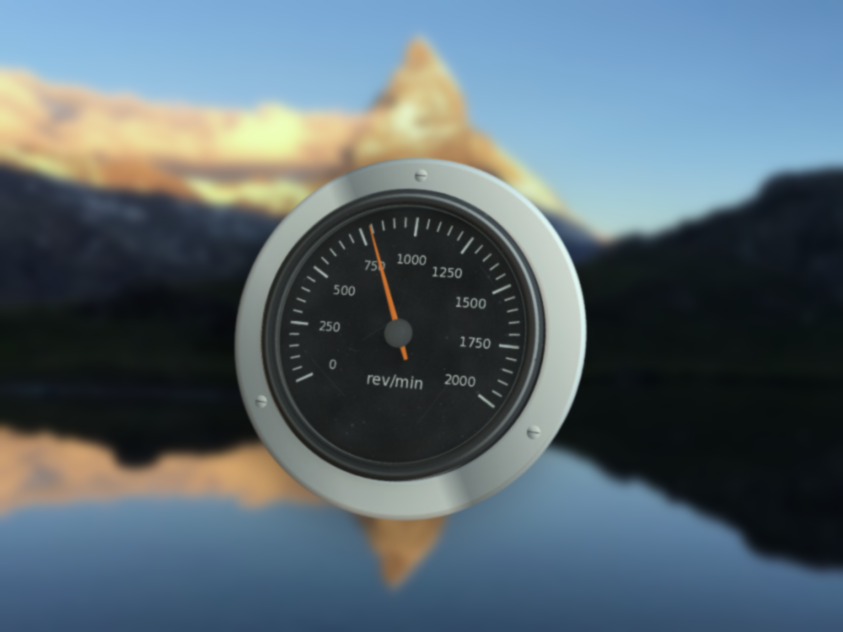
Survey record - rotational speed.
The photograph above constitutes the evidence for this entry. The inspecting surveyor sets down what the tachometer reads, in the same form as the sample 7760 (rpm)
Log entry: 800 (rpm)
